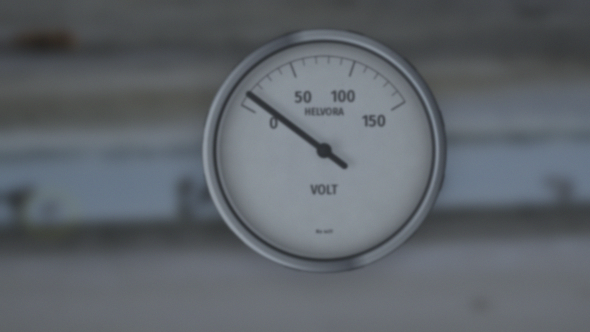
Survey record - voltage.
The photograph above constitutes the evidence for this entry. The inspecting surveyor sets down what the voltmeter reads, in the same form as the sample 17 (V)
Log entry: 10 (V)
